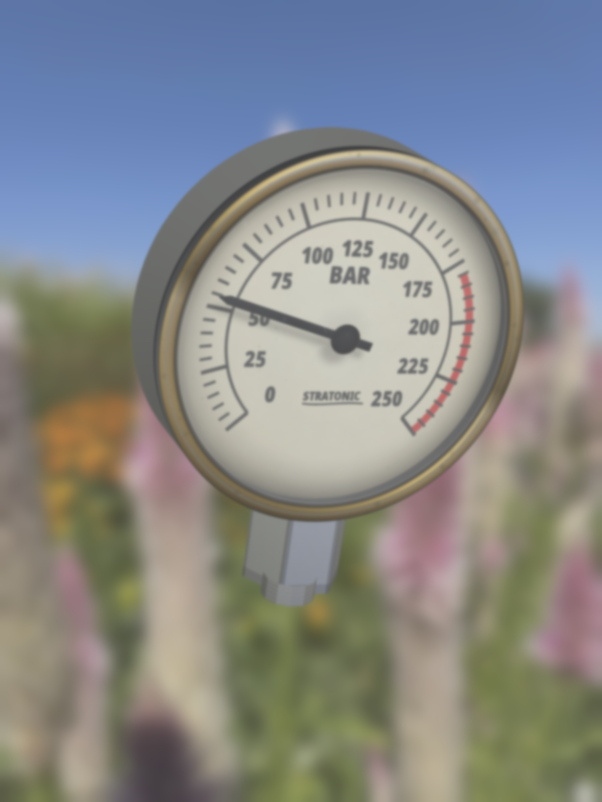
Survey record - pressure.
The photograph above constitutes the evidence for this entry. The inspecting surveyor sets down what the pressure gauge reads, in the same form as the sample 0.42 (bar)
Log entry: 55 (bar)
